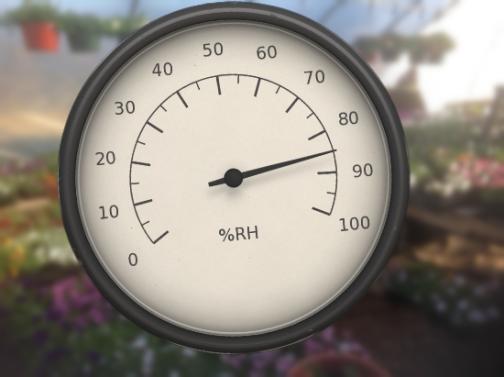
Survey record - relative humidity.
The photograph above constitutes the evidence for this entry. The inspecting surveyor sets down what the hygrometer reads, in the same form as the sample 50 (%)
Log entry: 85 (%)
